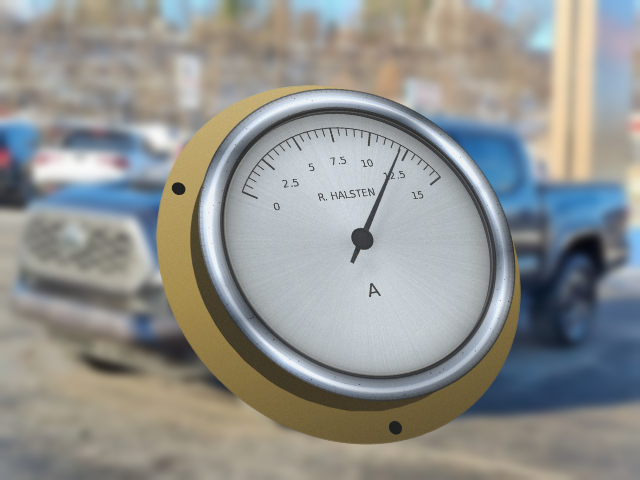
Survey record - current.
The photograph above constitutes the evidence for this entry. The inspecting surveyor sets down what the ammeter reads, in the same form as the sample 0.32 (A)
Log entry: 12 (A)
